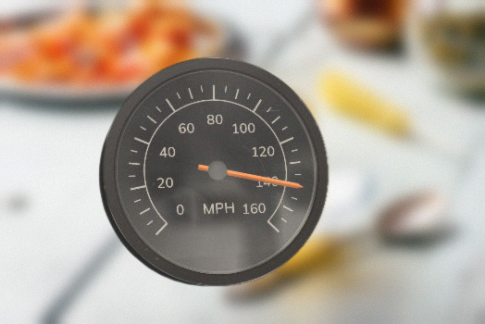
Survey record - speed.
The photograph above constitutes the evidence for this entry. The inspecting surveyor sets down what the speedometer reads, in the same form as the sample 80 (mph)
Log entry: 140 (mph)
